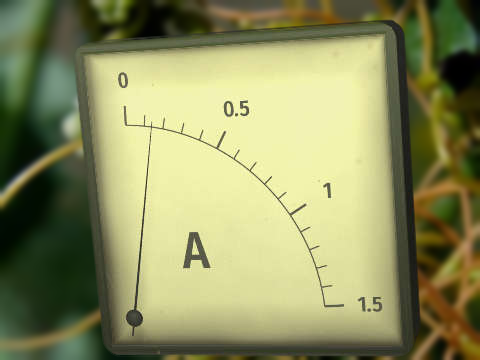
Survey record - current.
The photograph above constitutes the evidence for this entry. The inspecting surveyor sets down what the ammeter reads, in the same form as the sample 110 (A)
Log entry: 0.15 (A)
